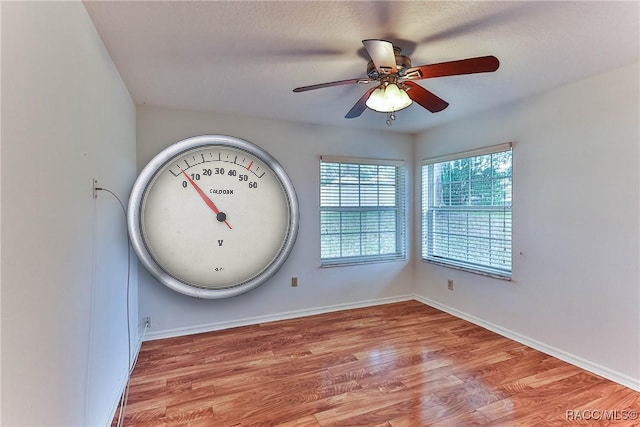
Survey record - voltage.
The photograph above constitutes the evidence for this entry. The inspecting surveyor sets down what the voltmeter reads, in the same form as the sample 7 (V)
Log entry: 5 (V)
